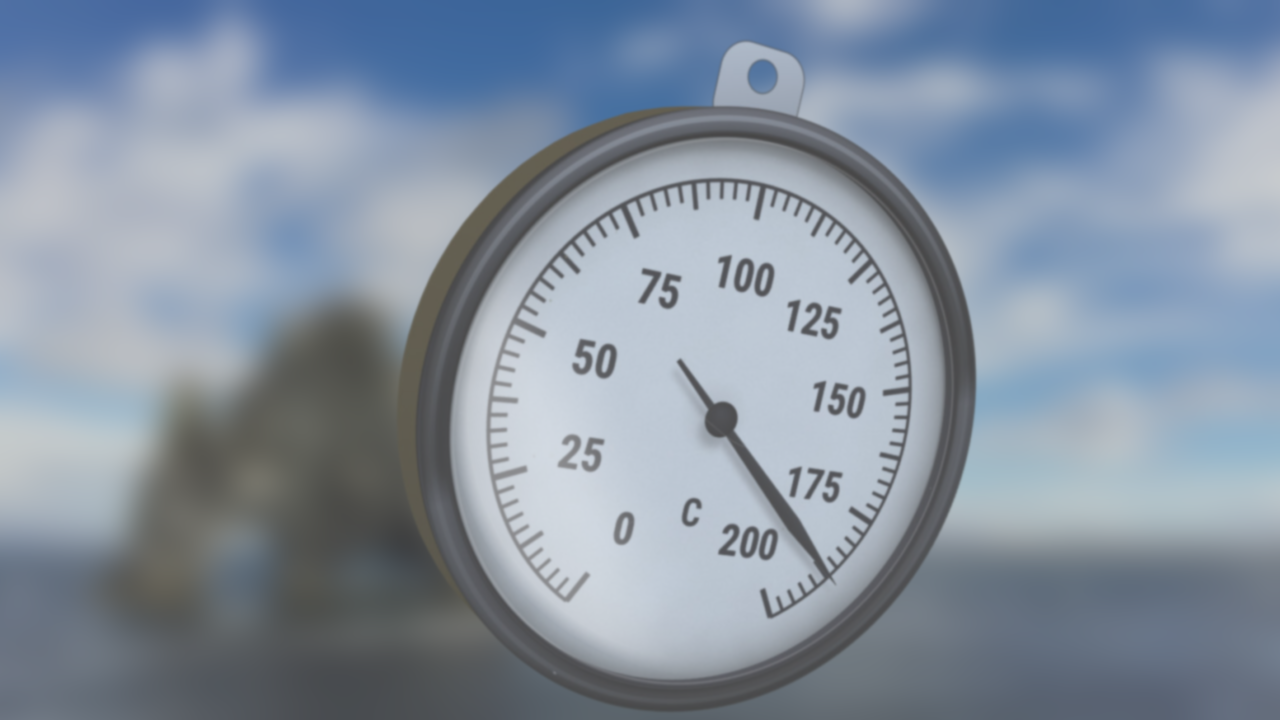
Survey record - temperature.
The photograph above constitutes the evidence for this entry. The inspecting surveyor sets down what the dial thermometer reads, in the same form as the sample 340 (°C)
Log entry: 187.5 (°C)
